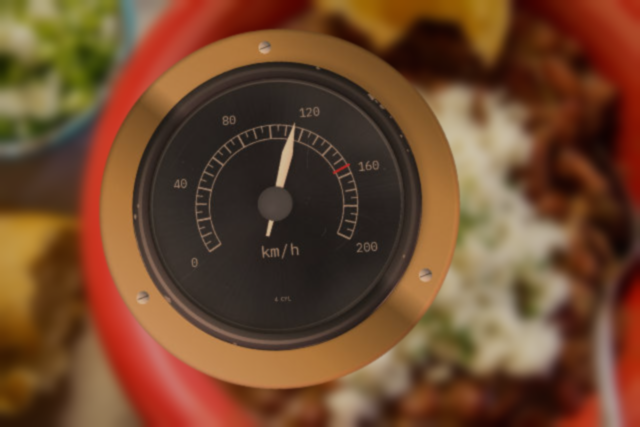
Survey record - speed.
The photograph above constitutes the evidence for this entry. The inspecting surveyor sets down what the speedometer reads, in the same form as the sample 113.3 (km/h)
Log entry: 115 (km/h)
